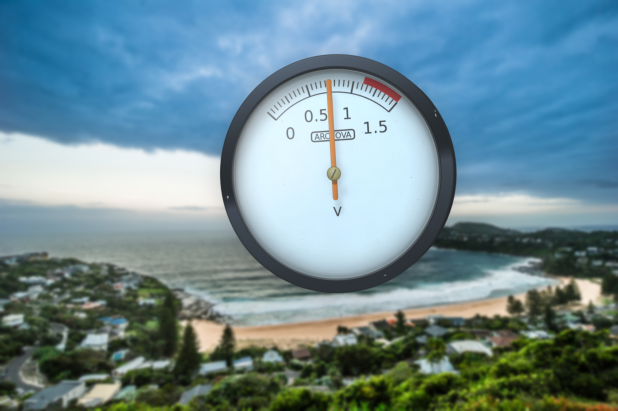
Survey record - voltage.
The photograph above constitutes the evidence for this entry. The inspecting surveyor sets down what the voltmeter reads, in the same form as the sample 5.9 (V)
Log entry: 0.75 (V)
